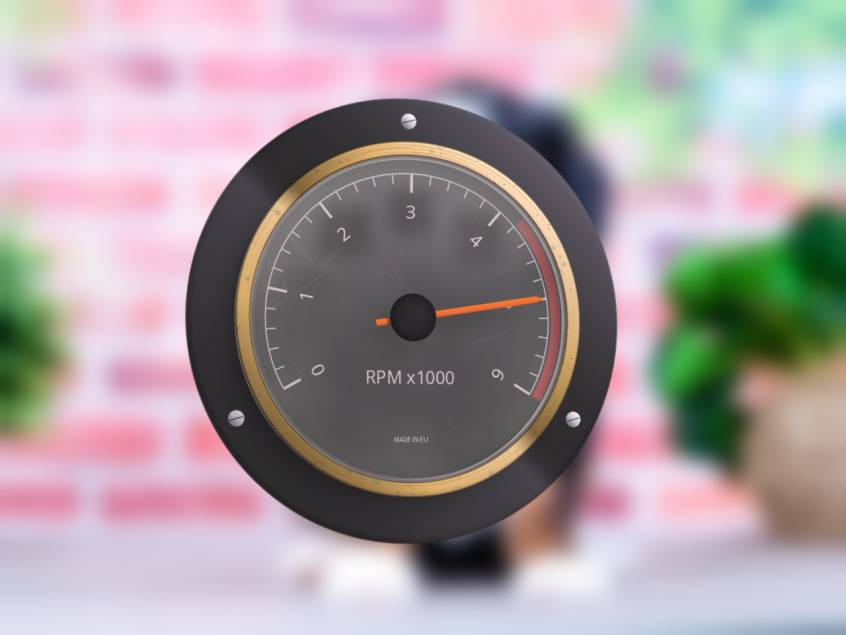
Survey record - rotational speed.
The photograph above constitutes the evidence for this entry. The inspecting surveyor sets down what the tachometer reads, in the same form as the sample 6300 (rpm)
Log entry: 5000 (rpm)
